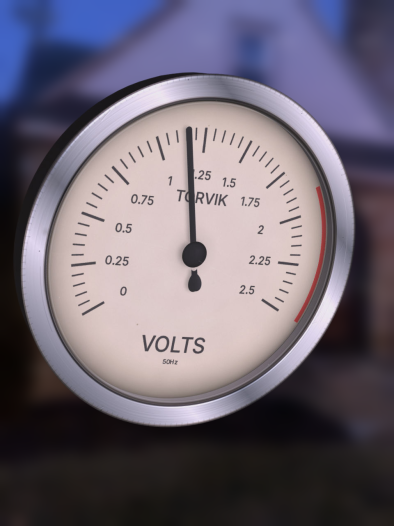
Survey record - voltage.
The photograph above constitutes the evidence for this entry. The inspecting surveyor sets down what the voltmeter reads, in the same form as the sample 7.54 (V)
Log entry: 1.15 (V)
